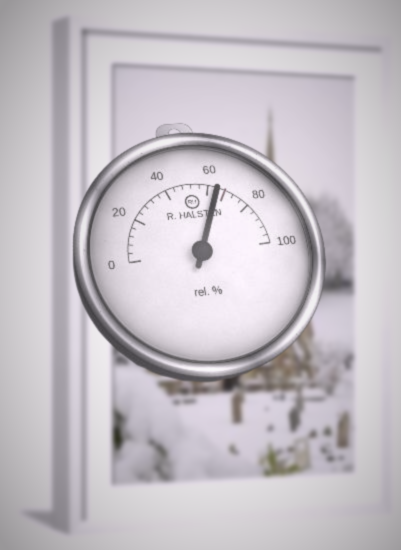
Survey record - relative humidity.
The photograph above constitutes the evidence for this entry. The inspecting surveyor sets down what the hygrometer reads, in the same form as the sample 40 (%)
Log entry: 64 (%)
